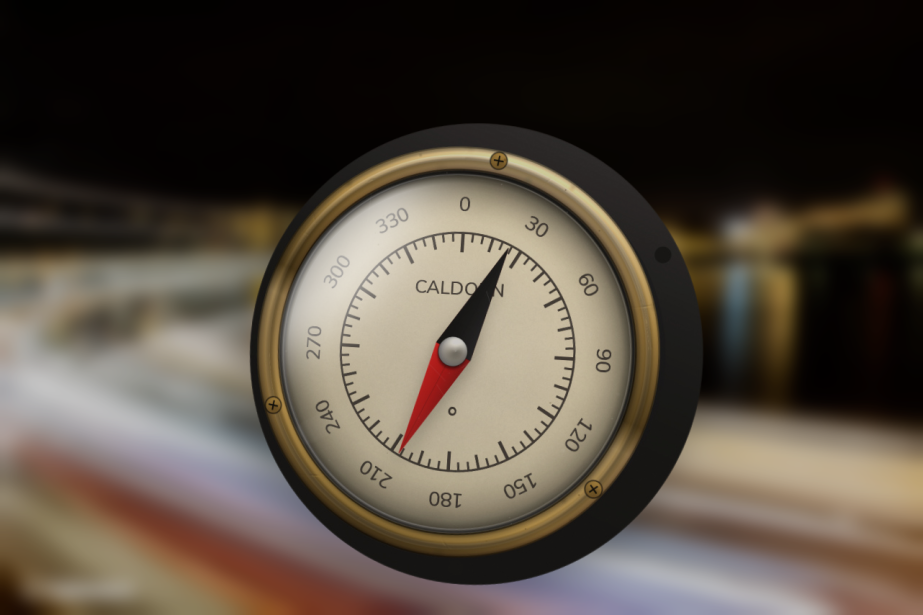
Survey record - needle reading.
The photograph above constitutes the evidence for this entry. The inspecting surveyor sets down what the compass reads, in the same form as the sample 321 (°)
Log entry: 205 (°)
